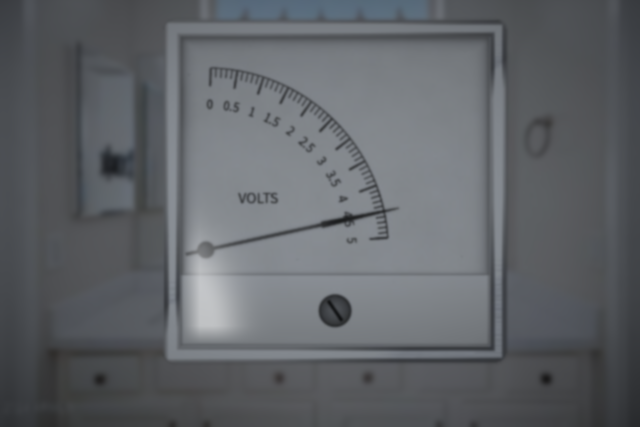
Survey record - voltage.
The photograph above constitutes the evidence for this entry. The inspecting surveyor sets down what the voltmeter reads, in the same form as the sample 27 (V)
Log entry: 4.5 (V)
